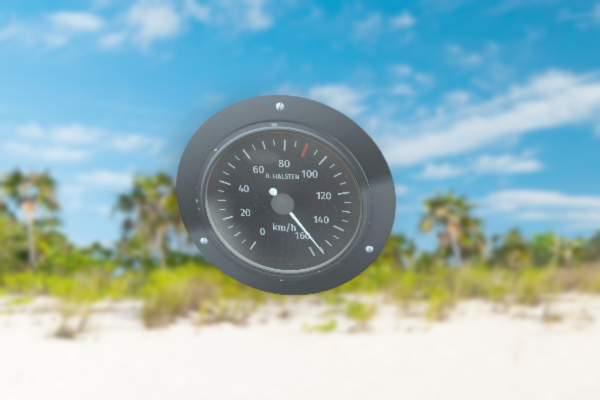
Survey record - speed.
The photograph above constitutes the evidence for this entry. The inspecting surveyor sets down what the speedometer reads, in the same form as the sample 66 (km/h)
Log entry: 155 (km/h)
